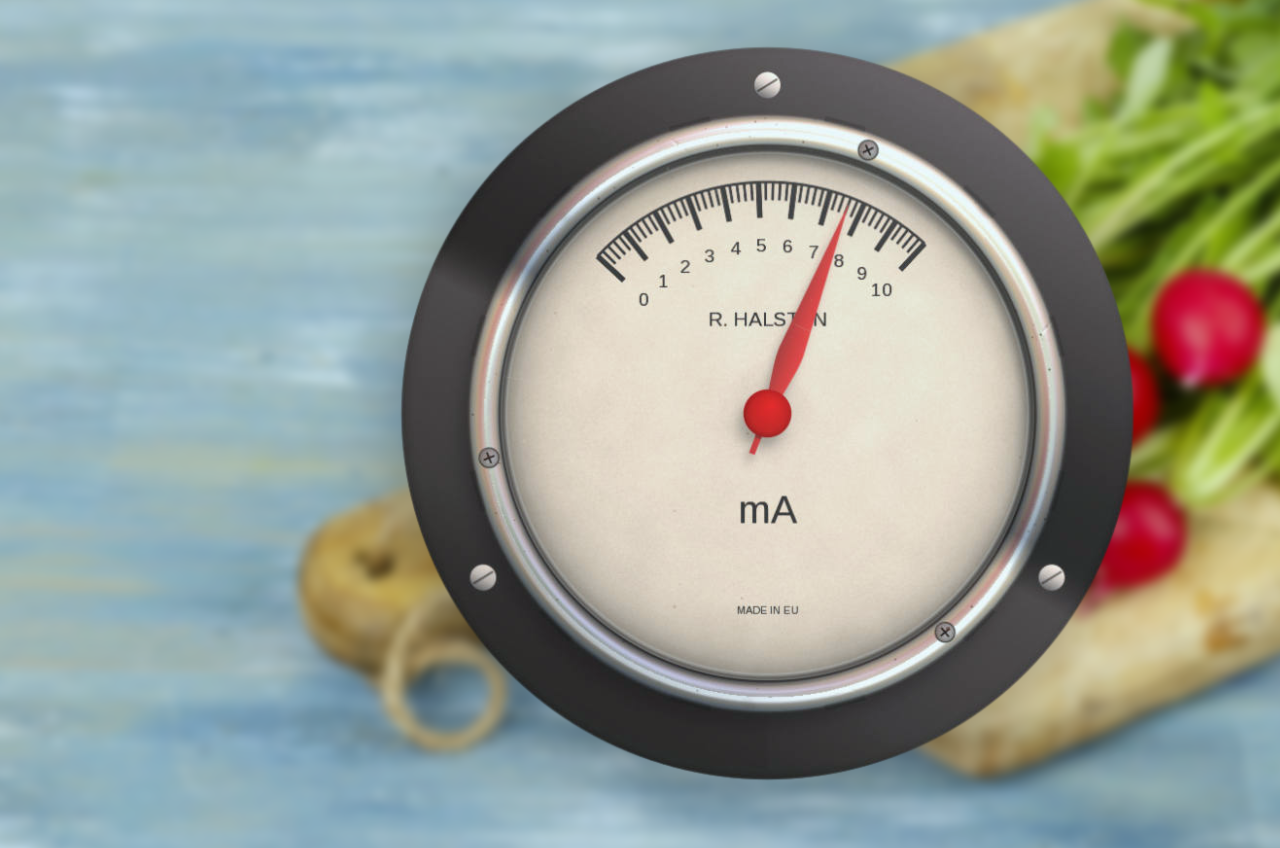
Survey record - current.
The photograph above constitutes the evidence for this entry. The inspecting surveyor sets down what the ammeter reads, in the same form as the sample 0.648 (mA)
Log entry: 7.6 (mA)
